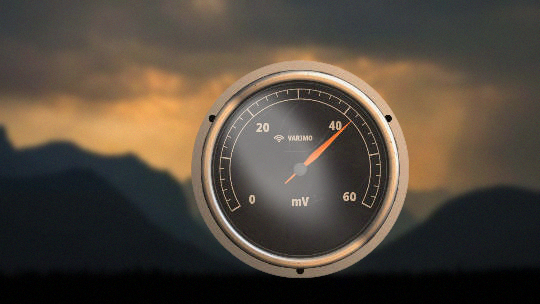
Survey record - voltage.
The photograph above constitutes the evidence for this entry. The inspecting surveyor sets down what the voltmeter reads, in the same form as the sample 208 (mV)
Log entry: 42 (mV)
